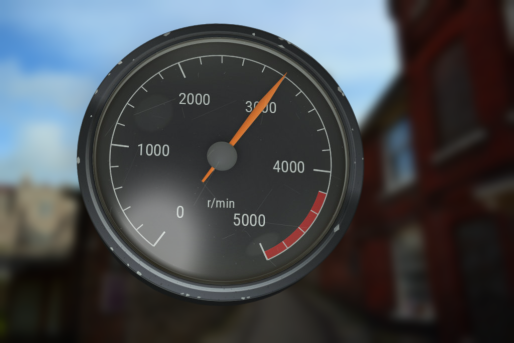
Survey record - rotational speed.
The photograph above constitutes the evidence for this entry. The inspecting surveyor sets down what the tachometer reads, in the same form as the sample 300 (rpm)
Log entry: 3000 (rpm)
